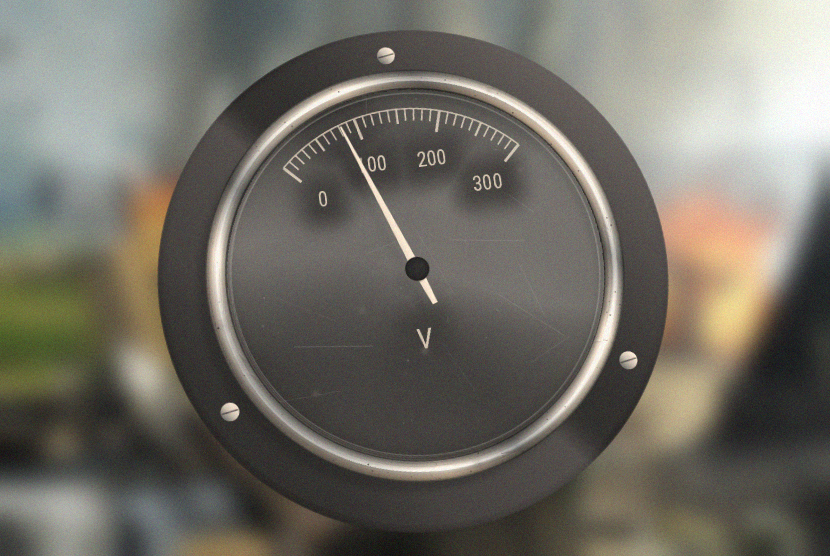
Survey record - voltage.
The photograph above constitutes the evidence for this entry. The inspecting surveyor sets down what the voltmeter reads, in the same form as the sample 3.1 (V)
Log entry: 80 (V)
